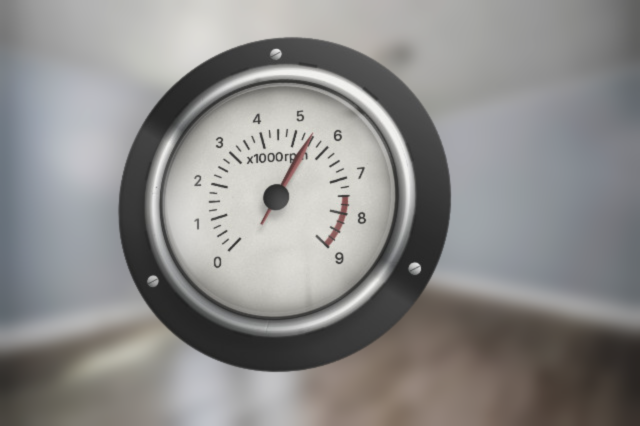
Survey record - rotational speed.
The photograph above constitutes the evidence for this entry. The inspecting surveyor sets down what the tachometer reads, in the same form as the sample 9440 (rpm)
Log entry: 5500 (rpm)
